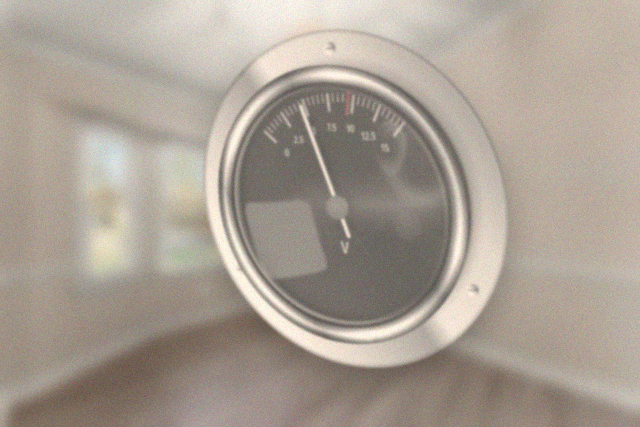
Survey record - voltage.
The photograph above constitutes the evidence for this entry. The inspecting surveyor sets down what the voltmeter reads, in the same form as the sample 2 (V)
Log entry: 5 (V)
